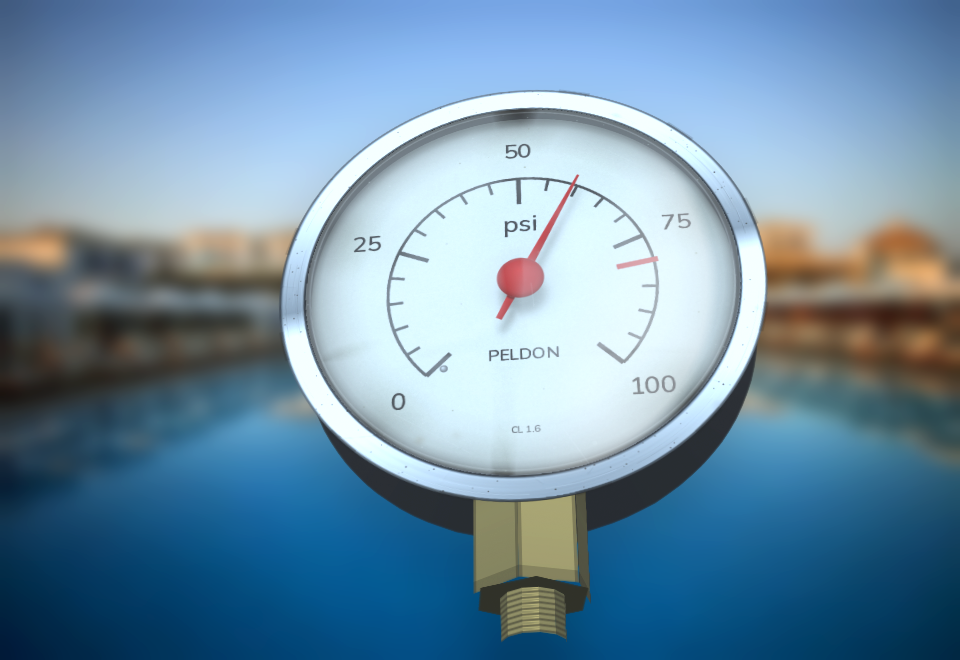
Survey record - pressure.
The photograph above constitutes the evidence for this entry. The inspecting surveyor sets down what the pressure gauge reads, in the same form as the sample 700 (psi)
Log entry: 60 (psi)
